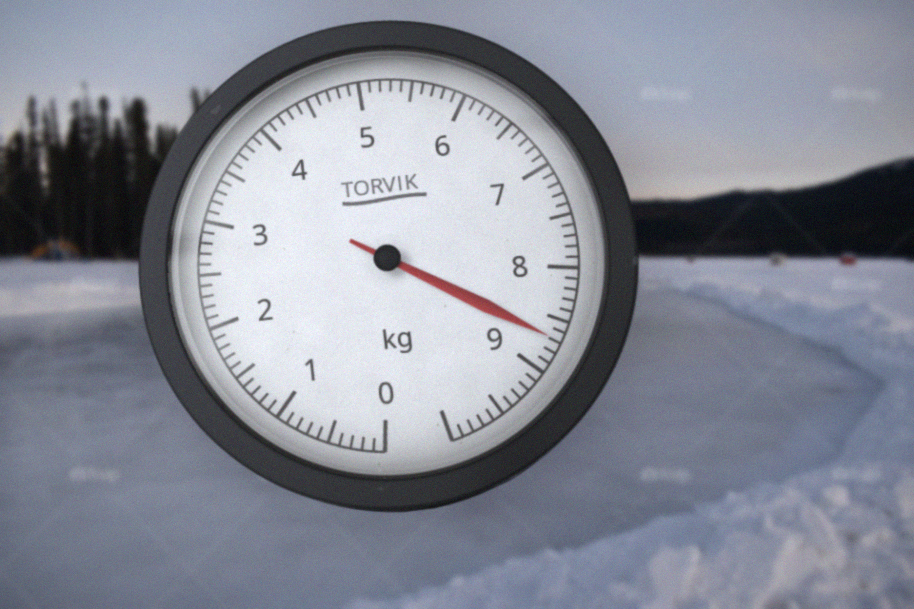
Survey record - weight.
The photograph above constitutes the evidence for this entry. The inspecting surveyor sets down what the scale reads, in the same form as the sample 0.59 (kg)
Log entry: 8.7 (kg)
